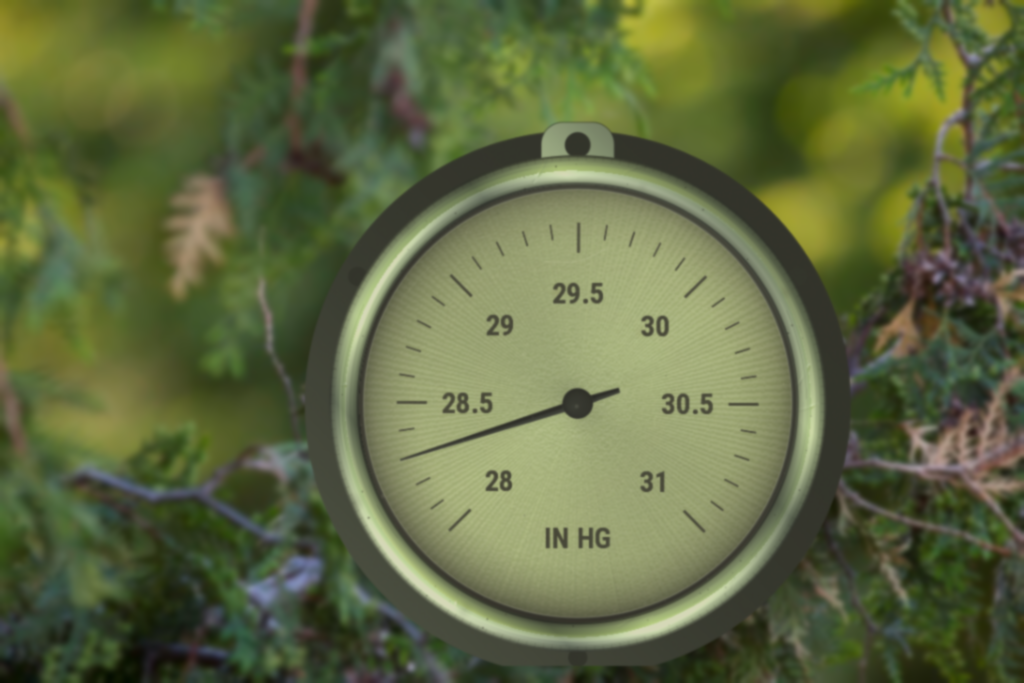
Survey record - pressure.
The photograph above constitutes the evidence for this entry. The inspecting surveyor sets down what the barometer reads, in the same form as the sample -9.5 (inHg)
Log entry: 28.3 (inHg)
